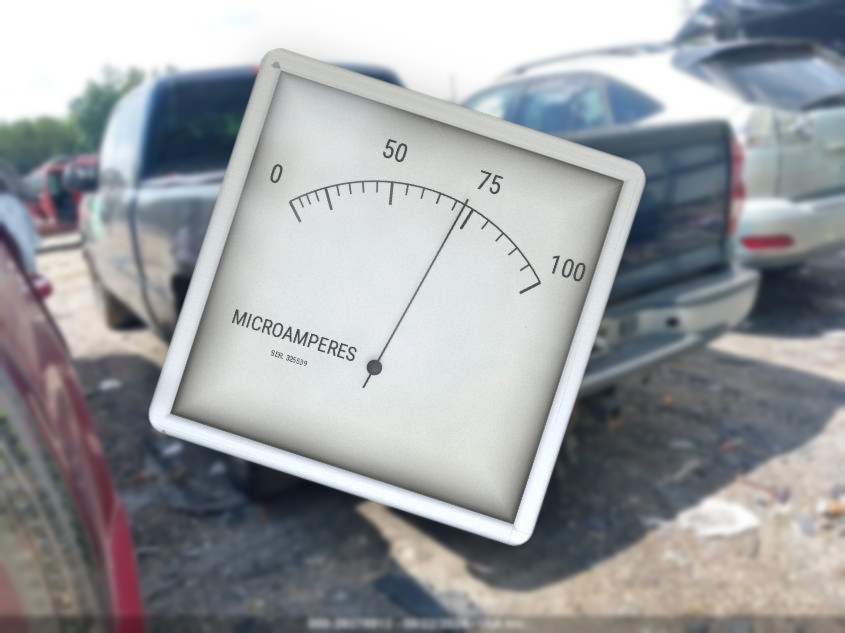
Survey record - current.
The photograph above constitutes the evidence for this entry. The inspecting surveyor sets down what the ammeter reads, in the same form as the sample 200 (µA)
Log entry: 72.5 (µA)
